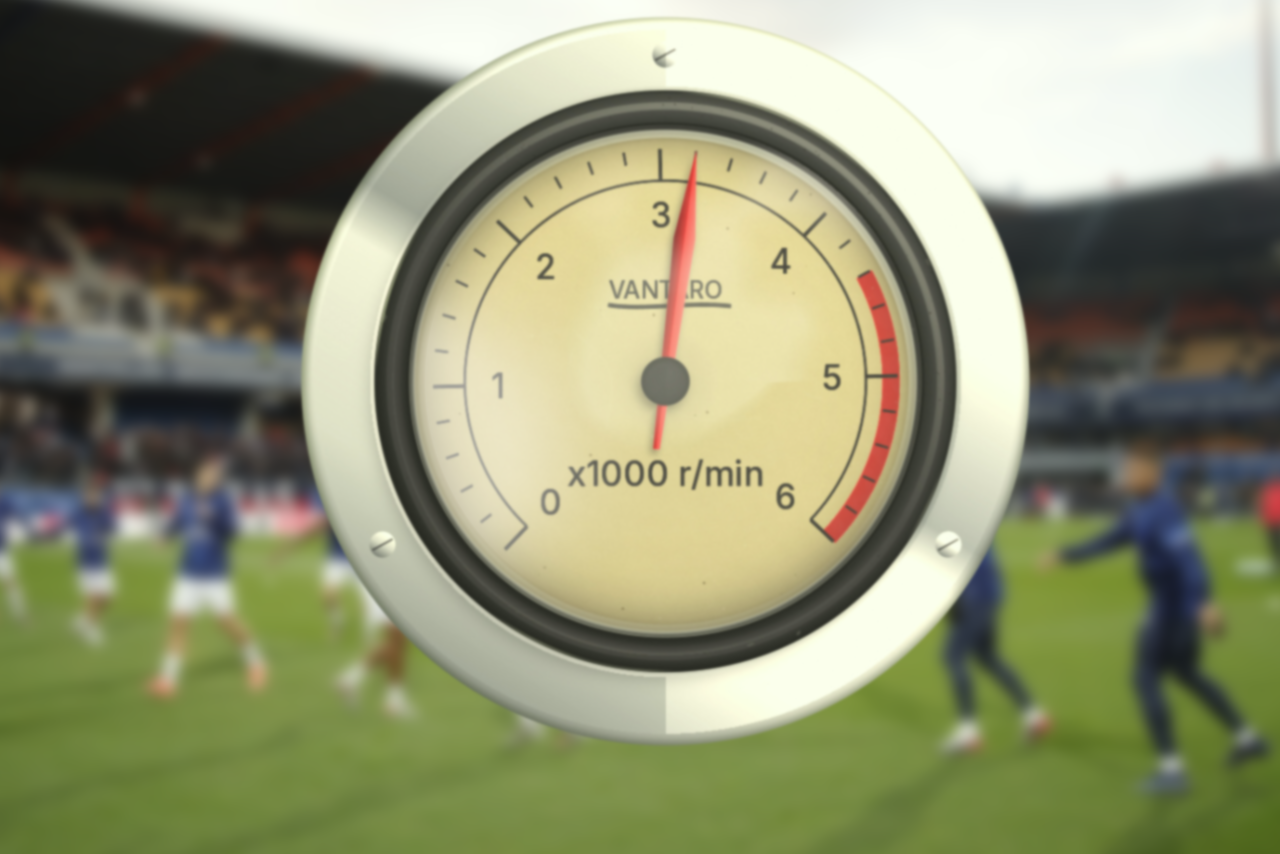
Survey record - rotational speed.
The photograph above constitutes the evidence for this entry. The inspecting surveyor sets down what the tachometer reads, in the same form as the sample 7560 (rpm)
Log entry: 3200 (rpm)
